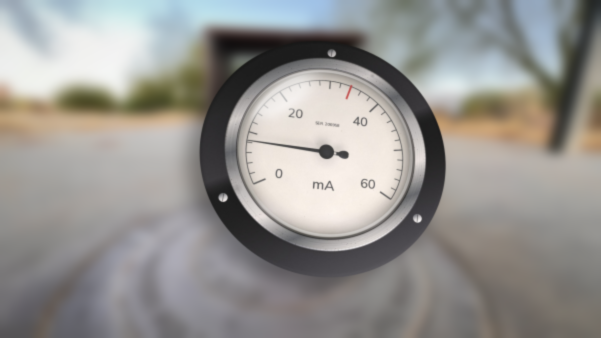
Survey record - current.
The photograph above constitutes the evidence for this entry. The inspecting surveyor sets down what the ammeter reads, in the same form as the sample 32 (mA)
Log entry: 8 (mA)
